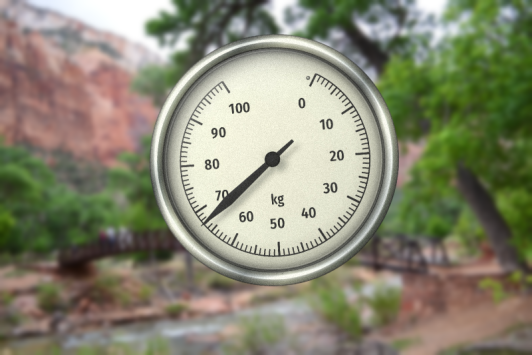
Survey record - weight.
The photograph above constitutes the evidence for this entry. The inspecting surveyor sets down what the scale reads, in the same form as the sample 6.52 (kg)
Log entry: 67 (kg)
